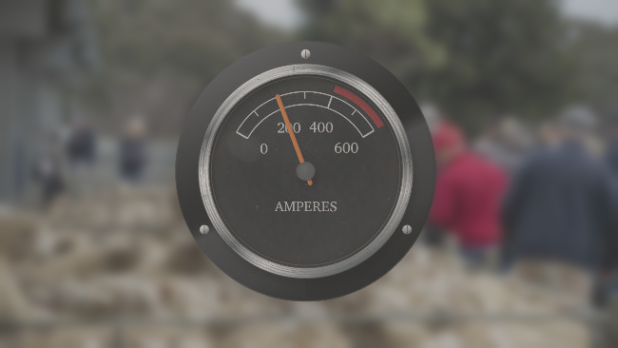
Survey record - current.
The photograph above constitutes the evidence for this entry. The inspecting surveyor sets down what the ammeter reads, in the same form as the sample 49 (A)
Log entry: 200 (A)
